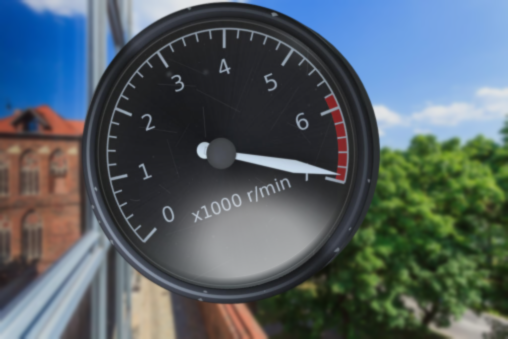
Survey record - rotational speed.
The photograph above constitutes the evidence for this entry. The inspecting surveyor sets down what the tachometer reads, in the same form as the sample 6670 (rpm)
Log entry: 6900 (rpm)
